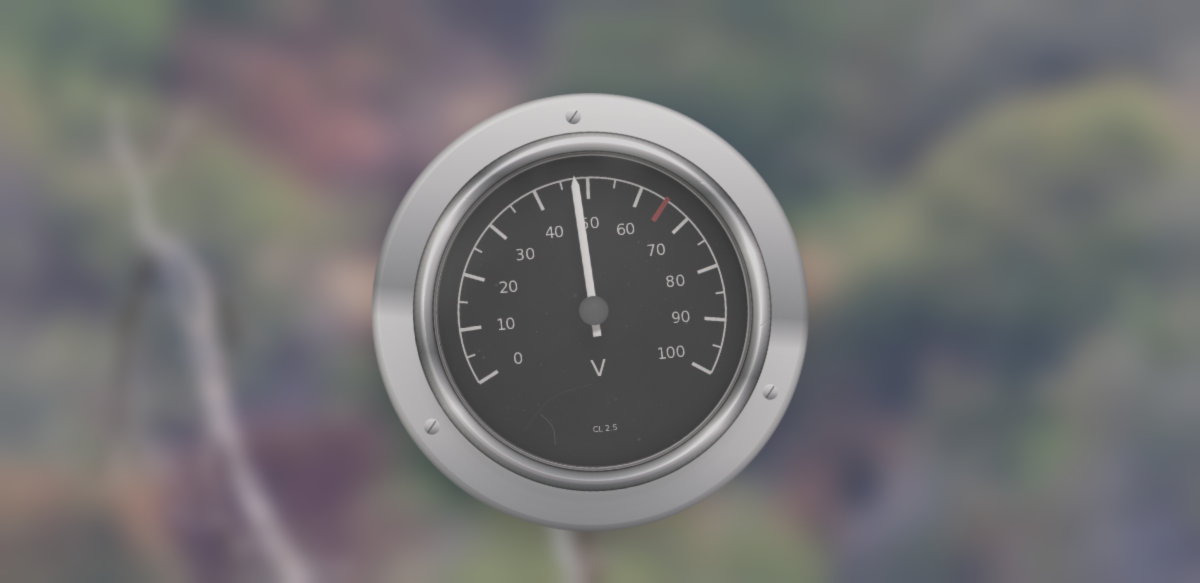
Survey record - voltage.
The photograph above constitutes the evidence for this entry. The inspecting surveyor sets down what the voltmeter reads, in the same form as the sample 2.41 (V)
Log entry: 47.5 (V)
